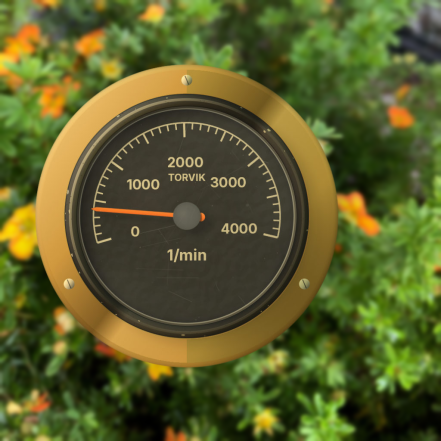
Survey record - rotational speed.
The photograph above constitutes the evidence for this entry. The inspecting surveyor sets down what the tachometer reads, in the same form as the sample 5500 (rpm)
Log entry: 400 (rpm)
